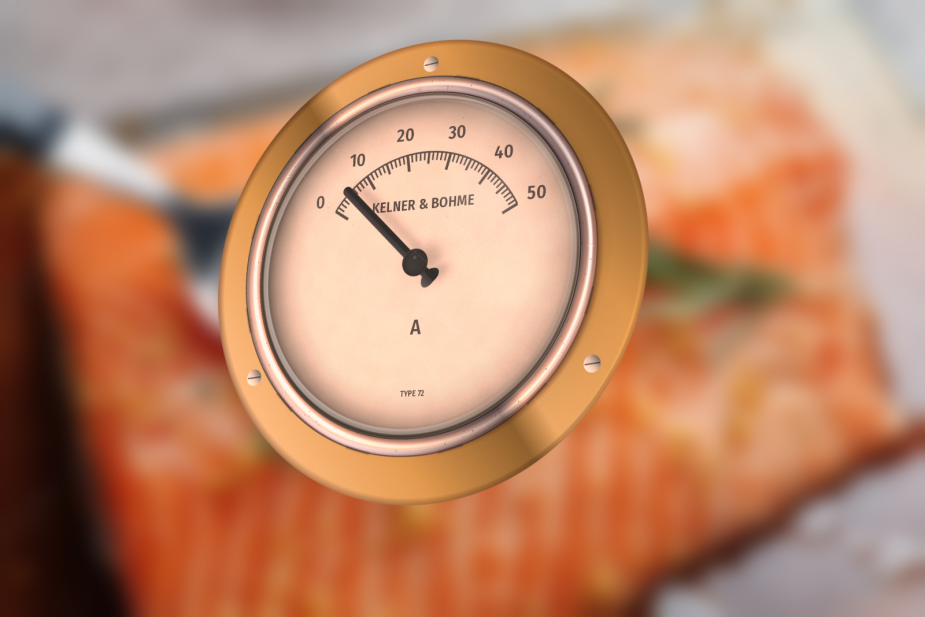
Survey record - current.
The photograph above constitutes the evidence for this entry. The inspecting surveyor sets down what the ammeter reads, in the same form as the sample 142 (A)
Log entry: 5 (A)
